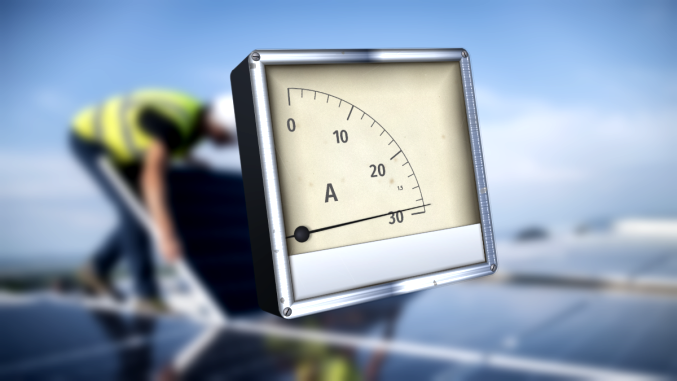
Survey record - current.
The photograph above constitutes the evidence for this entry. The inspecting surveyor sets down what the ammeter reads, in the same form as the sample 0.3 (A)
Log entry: 29 (A)
